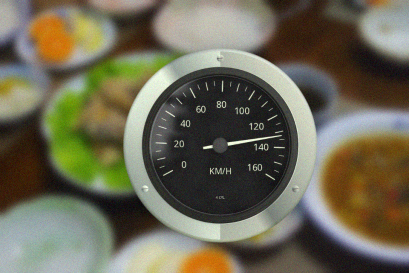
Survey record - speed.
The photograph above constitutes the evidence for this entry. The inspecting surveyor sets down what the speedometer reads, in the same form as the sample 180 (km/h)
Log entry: 132.5 (km/h)
